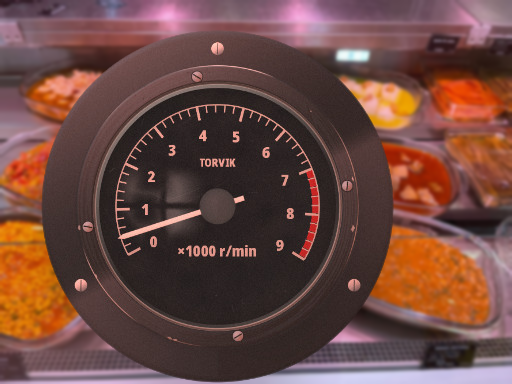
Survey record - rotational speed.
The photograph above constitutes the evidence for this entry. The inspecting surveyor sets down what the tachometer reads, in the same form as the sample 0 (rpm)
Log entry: 400 (rpm)
